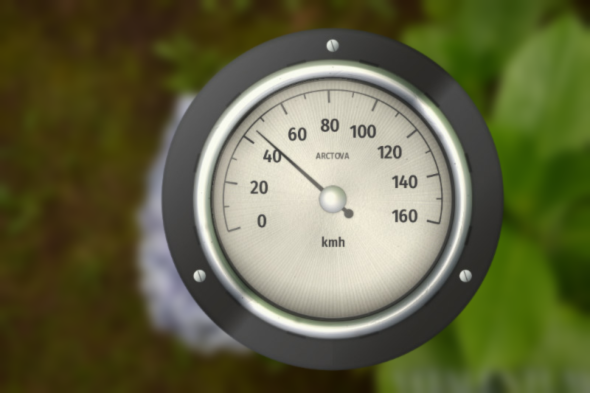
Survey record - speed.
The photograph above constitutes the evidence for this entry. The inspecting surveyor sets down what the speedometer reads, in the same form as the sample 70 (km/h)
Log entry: 45 (km/h)
